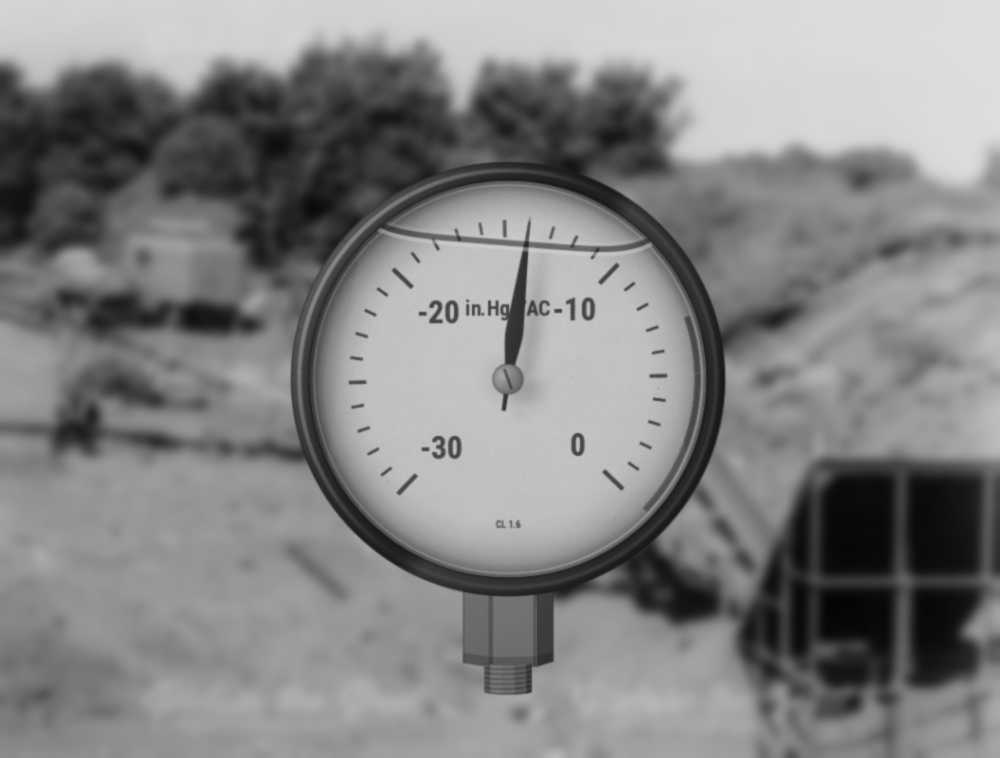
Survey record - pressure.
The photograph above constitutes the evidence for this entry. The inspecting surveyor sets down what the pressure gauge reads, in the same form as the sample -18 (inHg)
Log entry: -14 (inHg)
